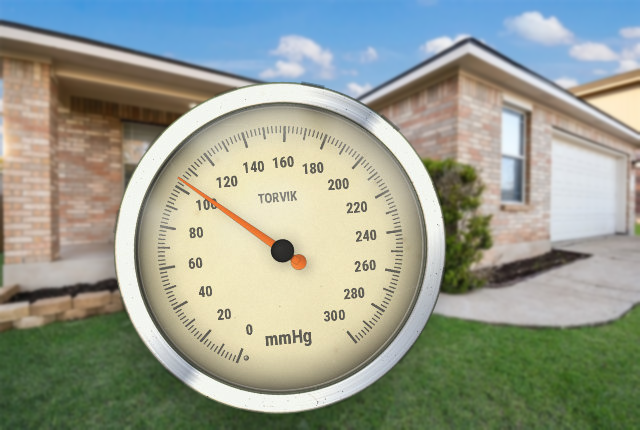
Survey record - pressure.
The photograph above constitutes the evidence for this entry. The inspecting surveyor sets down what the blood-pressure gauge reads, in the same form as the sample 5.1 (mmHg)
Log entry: 104 (mmHg)
